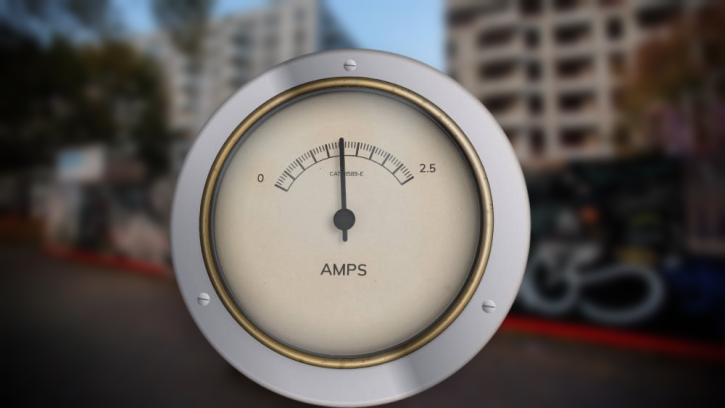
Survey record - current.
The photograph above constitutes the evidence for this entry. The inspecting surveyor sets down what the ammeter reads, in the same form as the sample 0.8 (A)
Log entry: 1.25 (A)
